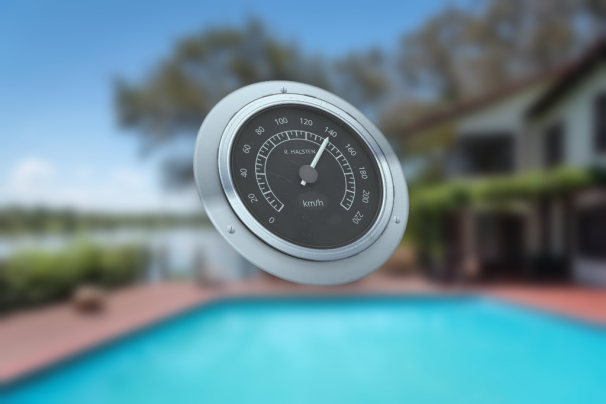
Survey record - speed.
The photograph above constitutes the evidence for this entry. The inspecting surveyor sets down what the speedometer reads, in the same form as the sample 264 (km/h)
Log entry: 140 (km/h)
